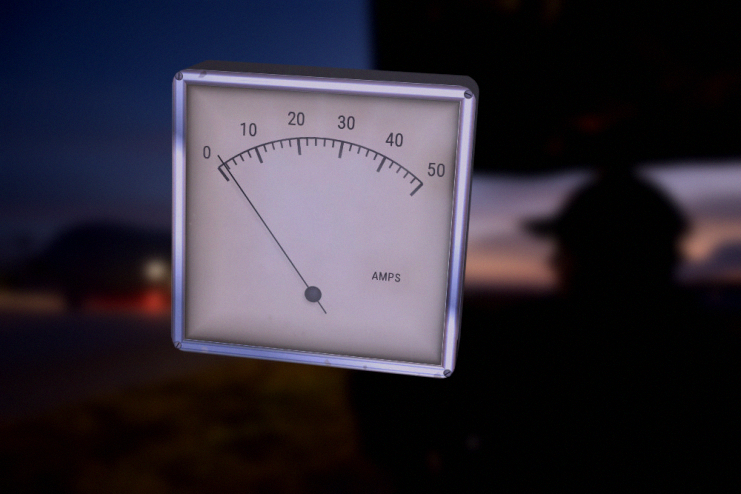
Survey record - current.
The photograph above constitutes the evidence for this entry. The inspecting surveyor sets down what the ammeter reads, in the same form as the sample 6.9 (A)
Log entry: 2 (A)
